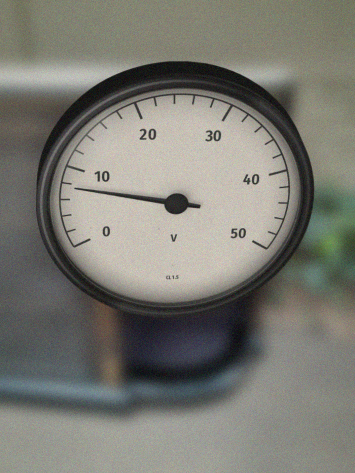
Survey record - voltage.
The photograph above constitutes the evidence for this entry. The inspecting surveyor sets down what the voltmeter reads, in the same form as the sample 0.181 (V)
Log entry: 8 (V)
